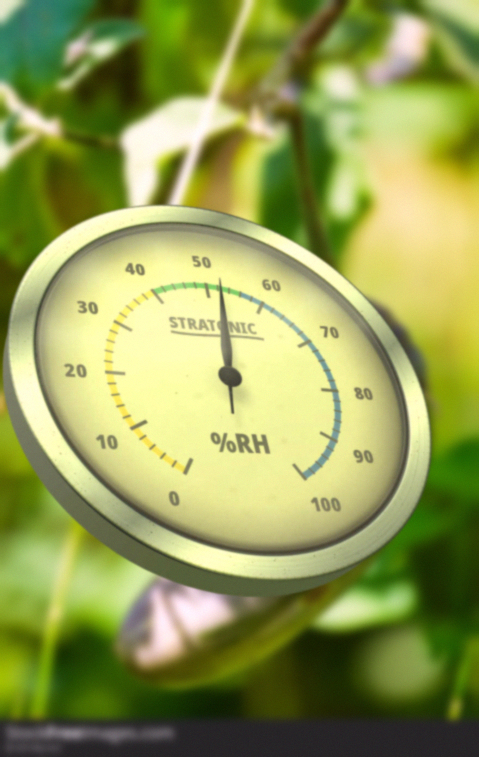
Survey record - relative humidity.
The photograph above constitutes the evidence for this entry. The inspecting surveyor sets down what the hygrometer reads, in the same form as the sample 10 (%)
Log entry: 52 (%)
